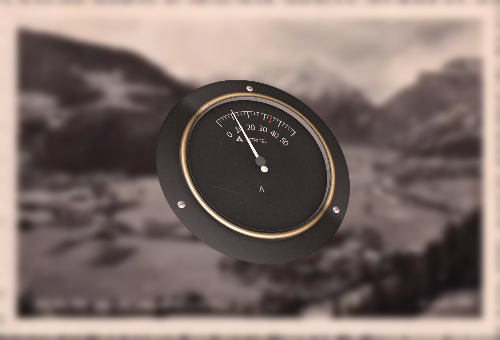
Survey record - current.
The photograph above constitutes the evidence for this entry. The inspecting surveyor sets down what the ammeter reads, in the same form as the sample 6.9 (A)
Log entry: 10 (A)
